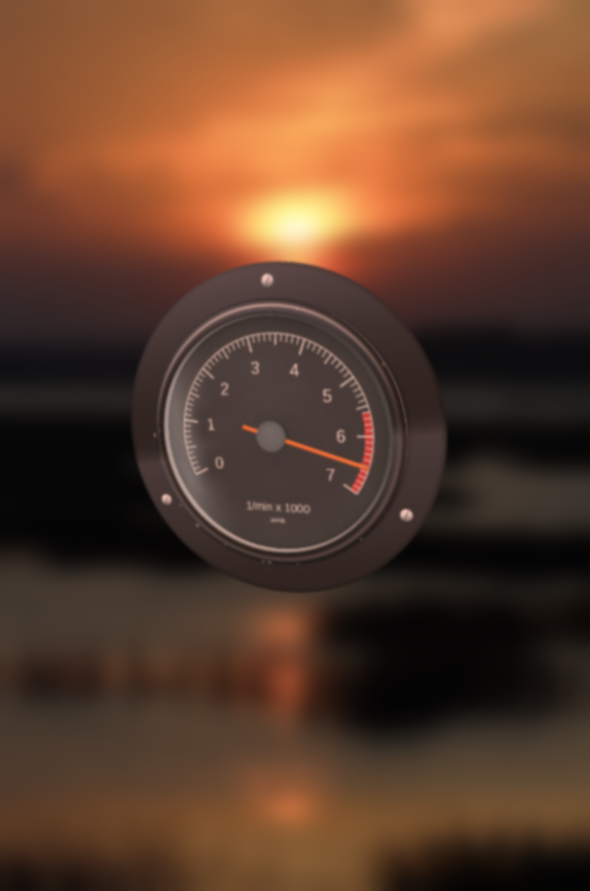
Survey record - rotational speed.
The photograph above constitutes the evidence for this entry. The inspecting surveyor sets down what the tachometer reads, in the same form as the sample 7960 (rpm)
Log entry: 6500 (rpm)
